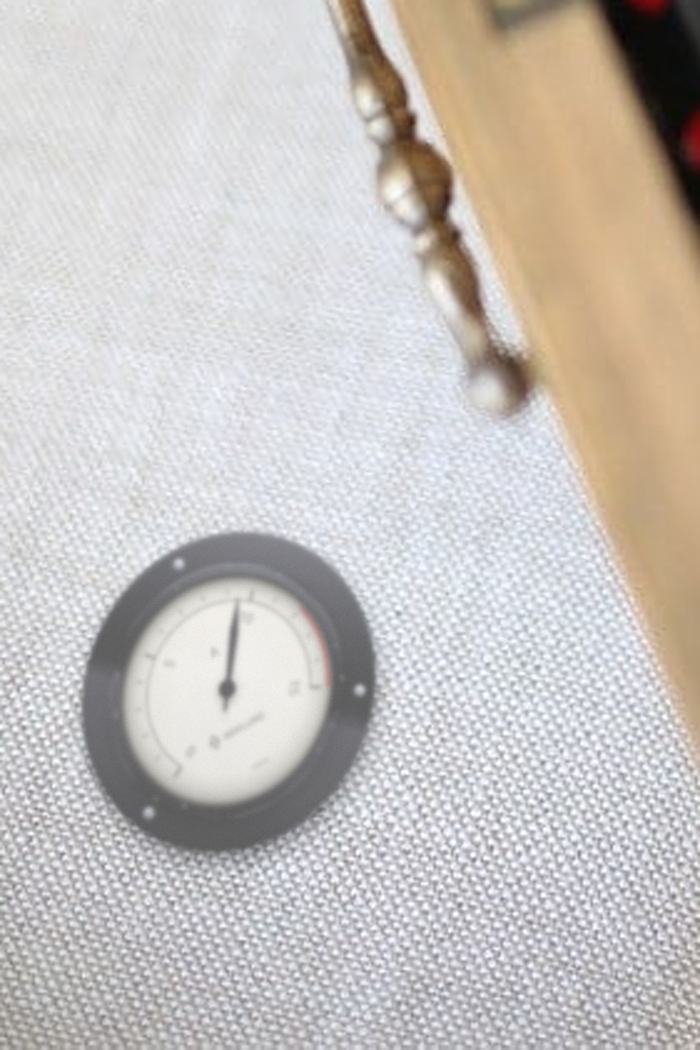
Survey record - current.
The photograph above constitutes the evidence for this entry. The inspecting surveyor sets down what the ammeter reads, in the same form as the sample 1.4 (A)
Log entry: 9.5 (A)
